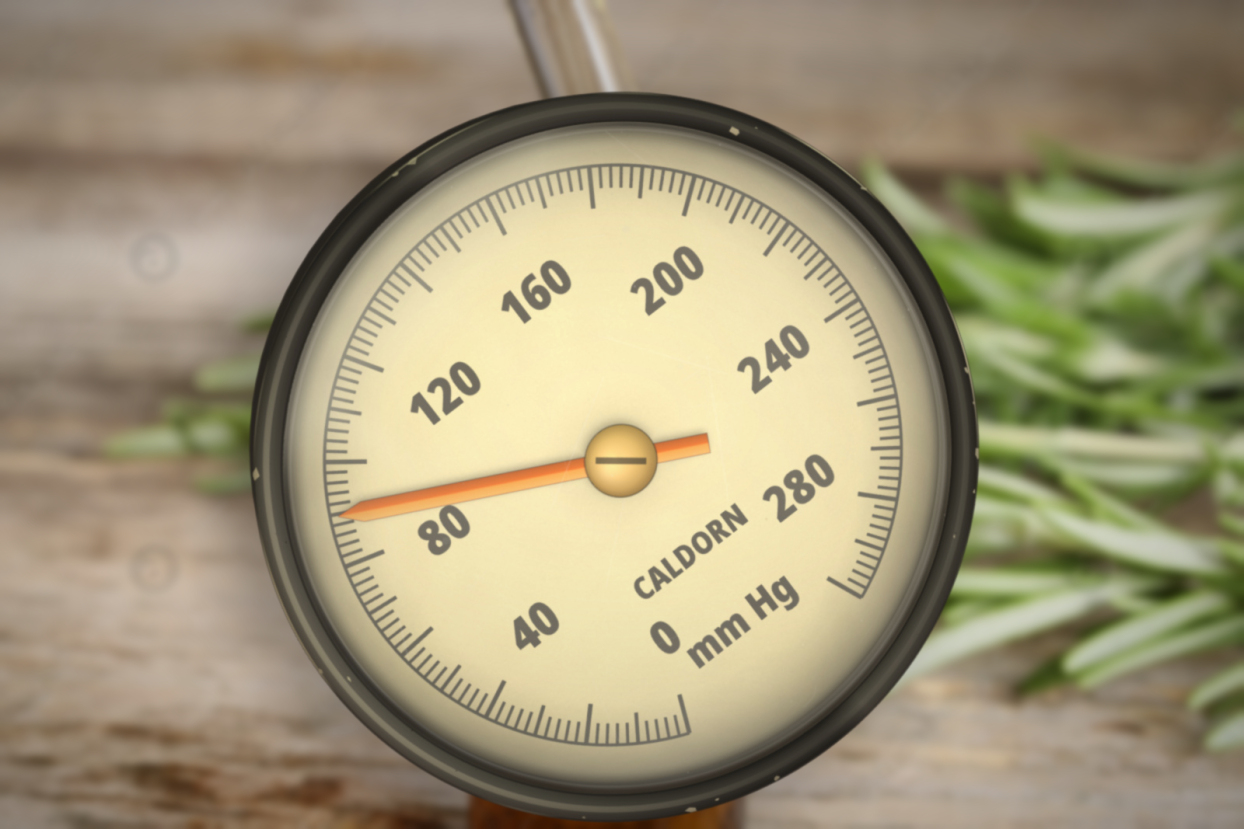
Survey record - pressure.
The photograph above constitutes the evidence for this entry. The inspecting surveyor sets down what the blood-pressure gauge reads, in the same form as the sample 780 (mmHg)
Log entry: 90 (mmHg)
